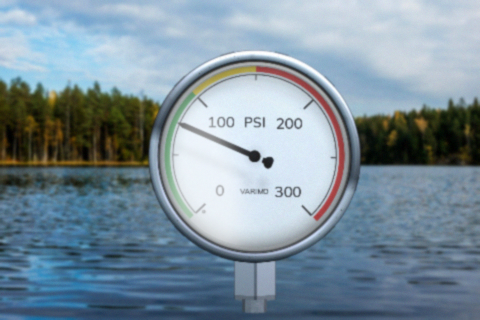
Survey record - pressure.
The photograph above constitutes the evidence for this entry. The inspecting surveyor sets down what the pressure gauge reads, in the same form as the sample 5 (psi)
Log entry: 75 (psi)
